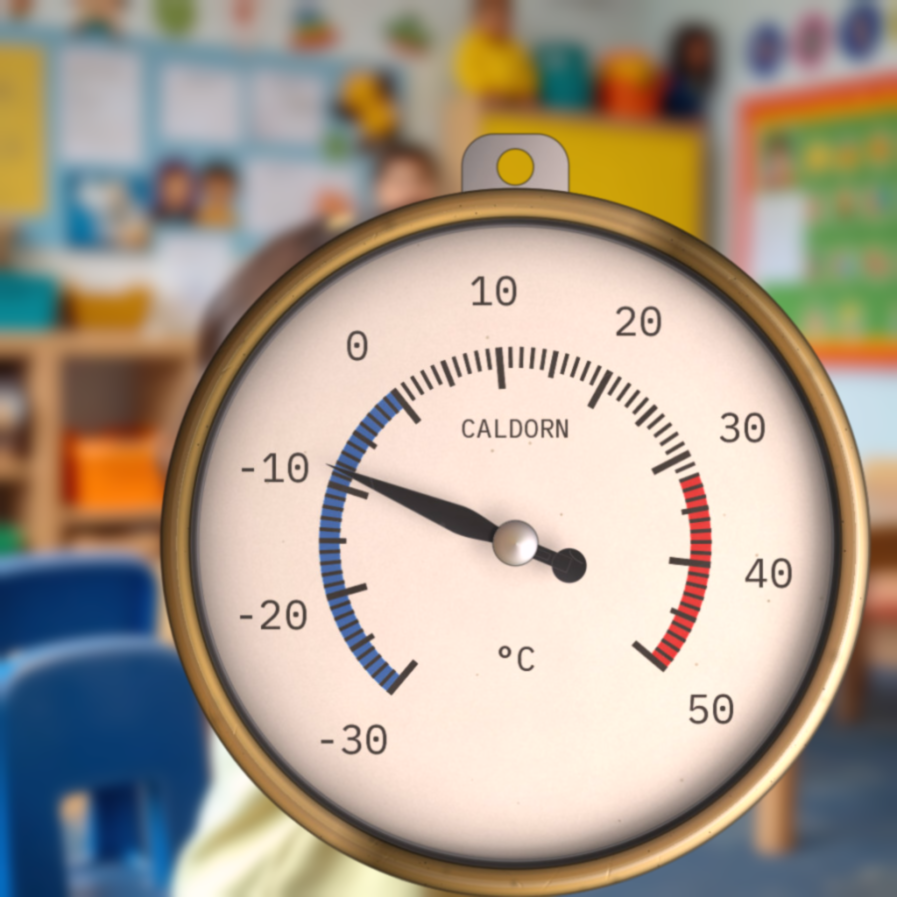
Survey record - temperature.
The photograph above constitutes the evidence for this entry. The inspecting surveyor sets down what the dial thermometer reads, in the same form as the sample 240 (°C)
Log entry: -8.5 (°C)
